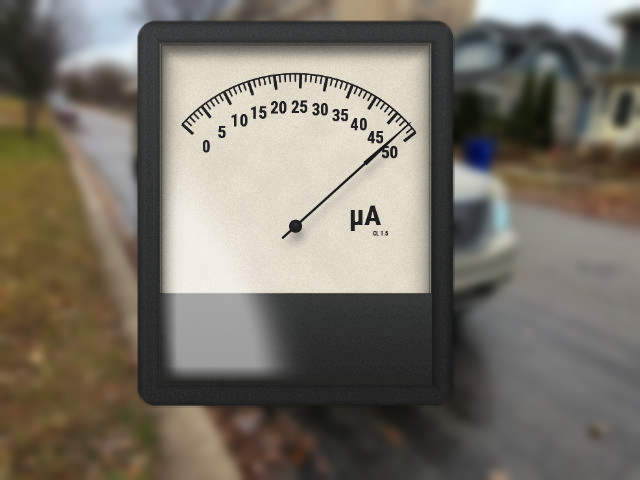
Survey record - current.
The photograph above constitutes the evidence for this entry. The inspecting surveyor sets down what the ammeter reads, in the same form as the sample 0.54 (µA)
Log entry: 48 (µA)
